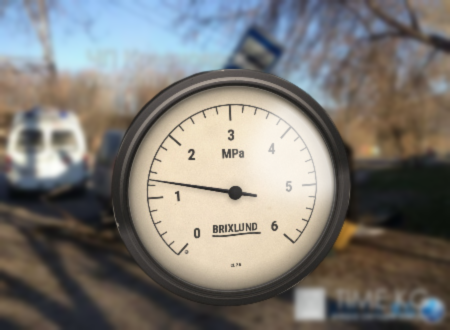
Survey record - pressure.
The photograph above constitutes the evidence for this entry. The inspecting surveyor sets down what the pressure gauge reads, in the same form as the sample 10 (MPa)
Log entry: 1.3 (MPa)
